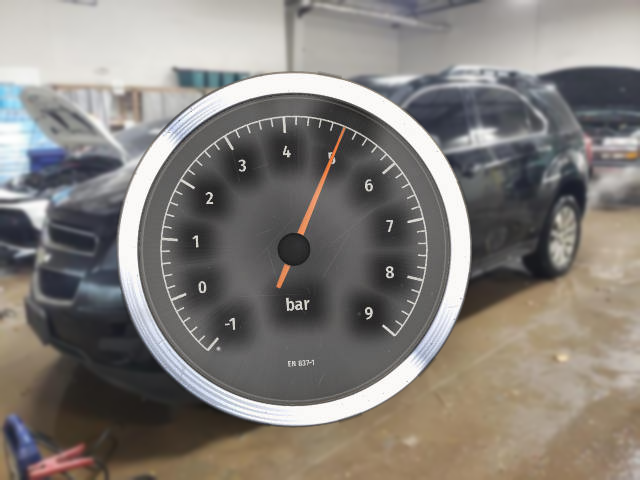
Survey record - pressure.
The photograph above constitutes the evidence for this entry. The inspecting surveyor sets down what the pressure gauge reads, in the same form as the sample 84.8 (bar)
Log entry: 5 (bar)
